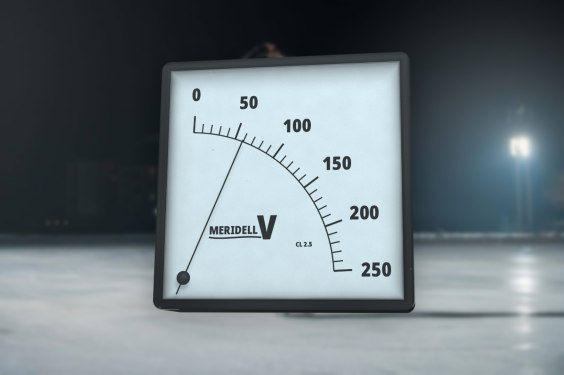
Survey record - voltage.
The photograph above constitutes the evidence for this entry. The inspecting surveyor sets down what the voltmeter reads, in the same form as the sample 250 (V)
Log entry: 60 (V)
